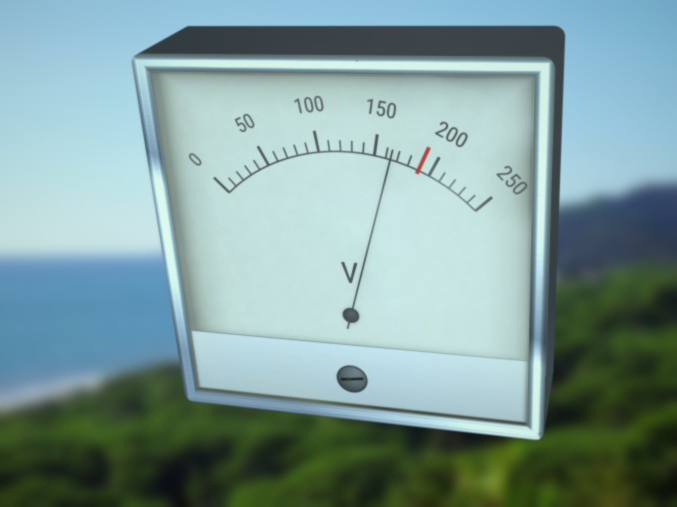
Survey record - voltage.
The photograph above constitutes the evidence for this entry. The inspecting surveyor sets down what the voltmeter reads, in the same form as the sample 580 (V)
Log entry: 165 (V)
